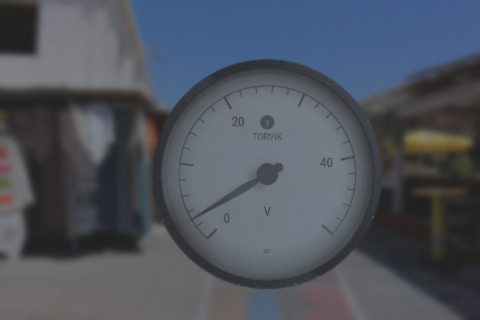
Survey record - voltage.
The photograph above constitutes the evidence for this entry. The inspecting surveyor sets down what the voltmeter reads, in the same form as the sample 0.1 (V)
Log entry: 3 (V)
